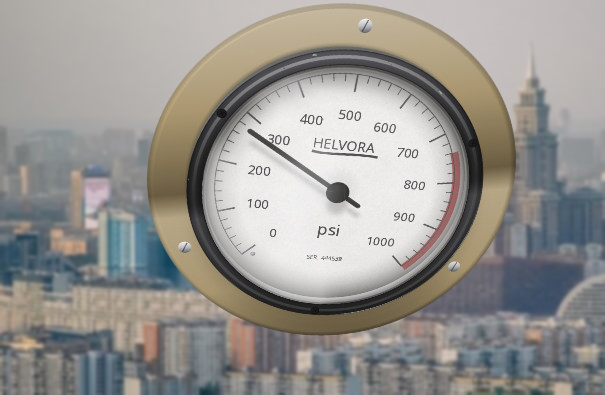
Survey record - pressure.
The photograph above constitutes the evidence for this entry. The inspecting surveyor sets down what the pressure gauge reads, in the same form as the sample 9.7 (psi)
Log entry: 280 (psi)
